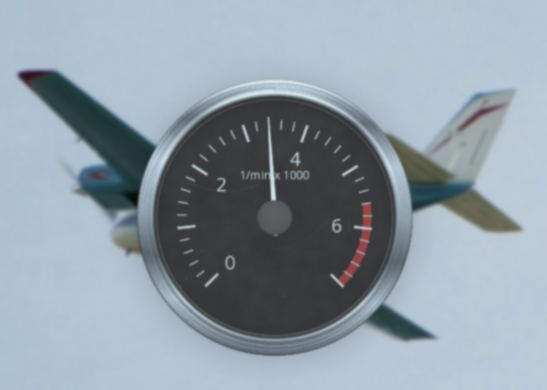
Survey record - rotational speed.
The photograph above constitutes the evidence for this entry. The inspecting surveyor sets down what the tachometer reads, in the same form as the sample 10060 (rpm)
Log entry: 3400 (rpm)
